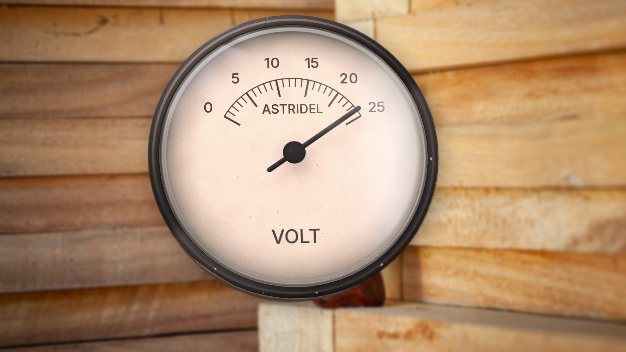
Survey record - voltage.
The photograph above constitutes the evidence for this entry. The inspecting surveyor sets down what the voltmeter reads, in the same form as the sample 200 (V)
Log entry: 24 (V)
